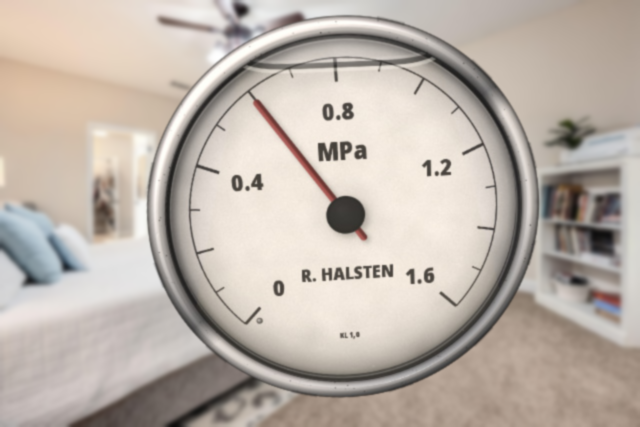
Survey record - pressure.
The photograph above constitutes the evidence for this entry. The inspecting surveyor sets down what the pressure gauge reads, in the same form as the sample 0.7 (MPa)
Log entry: 0.6 (MPa)
